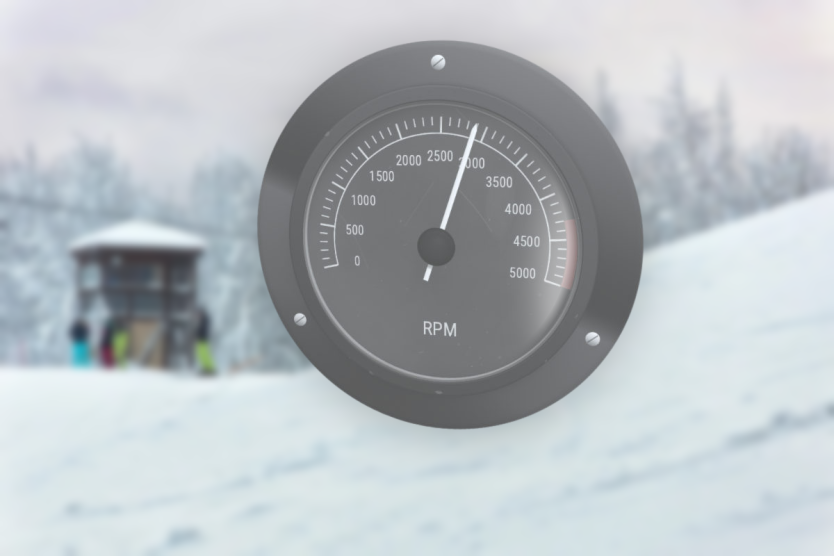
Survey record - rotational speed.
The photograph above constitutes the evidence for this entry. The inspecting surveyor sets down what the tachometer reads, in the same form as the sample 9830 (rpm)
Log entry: 2900 (rpm)
